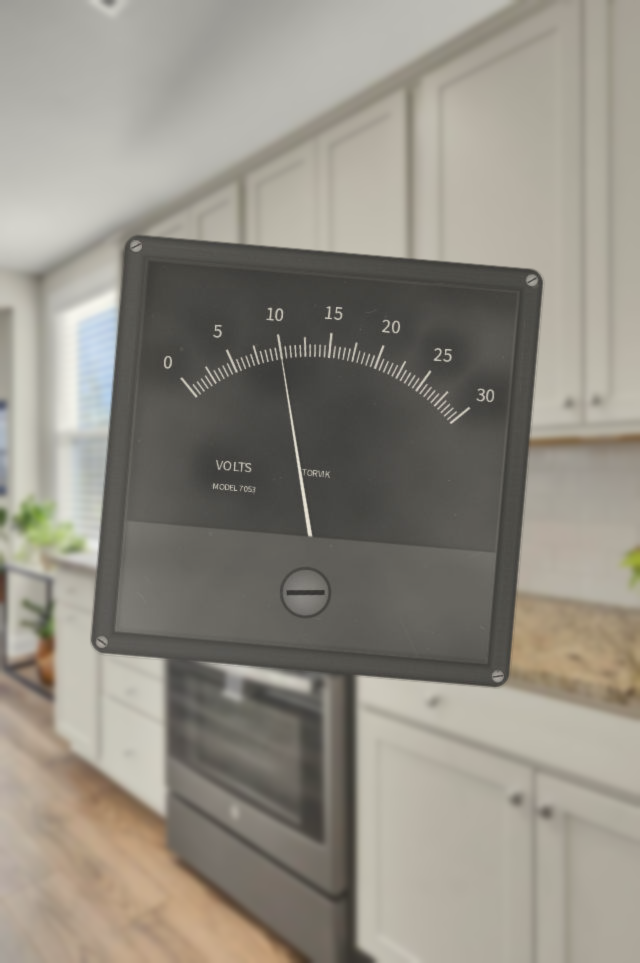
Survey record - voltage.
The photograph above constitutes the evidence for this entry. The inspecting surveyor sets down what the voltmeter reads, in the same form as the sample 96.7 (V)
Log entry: 10 (V)
